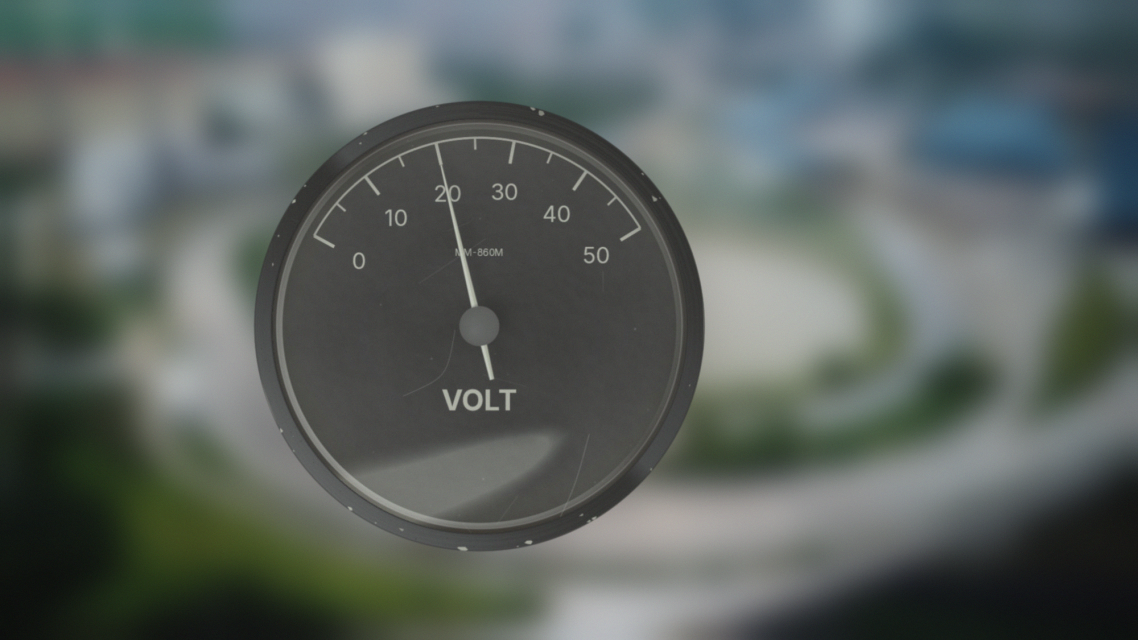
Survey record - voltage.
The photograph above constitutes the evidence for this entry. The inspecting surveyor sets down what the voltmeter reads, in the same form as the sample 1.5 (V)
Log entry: 20 (V)
